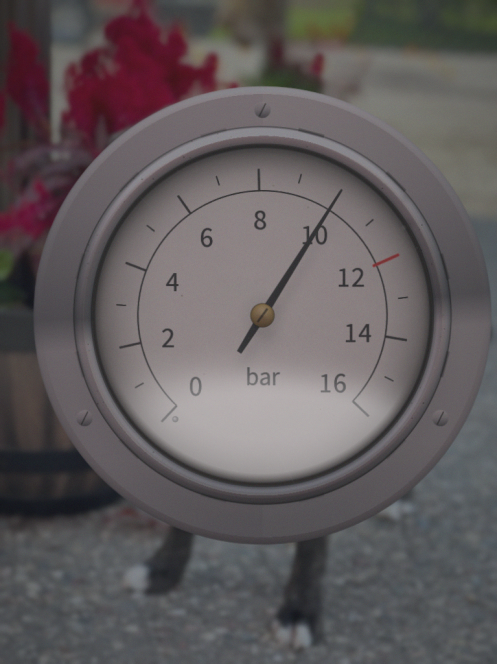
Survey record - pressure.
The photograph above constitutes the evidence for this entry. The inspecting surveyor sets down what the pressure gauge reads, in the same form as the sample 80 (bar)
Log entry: 10 (bar)
